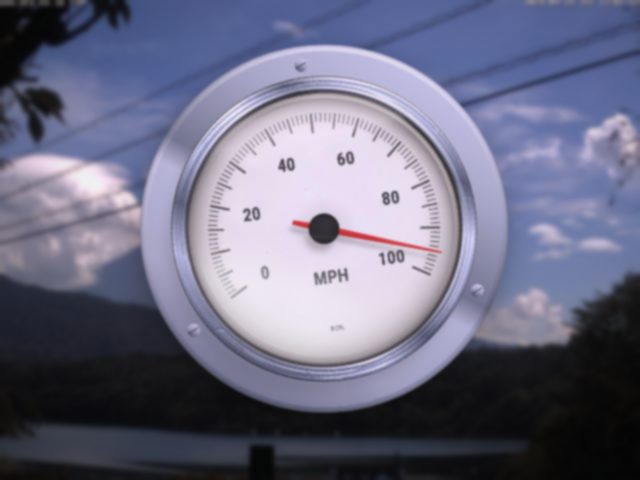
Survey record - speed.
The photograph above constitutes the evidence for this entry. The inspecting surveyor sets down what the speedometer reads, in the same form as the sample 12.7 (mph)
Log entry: 95 (mph)
